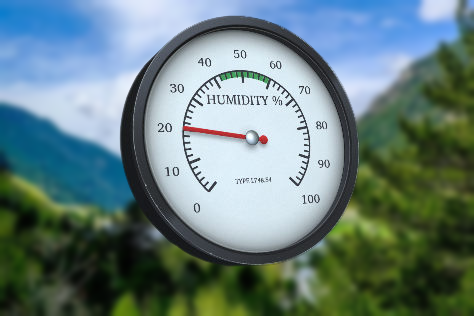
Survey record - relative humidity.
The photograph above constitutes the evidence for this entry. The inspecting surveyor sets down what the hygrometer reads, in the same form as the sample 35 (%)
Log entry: 20 (%)
